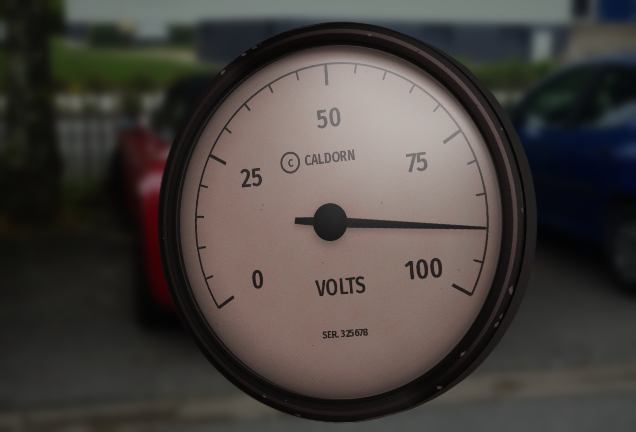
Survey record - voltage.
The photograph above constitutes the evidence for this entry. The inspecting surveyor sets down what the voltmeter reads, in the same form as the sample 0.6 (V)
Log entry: 90 (V)
